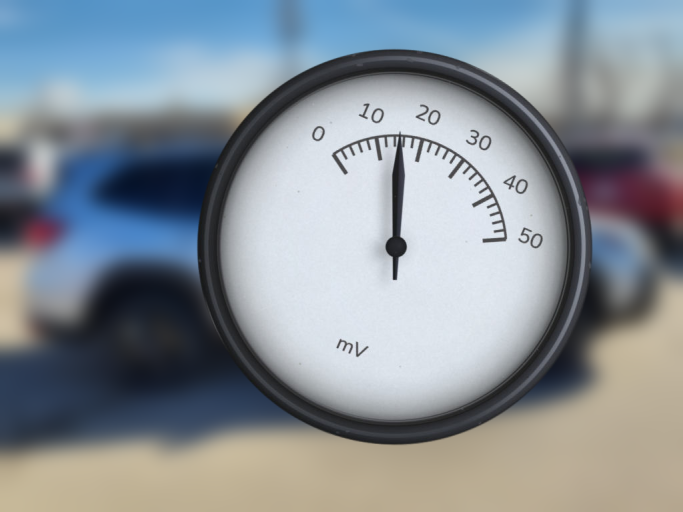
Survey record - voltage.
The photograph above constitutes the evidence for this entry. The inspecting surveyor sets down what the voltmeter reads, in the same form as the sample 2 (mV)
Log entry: 15 (mV)
